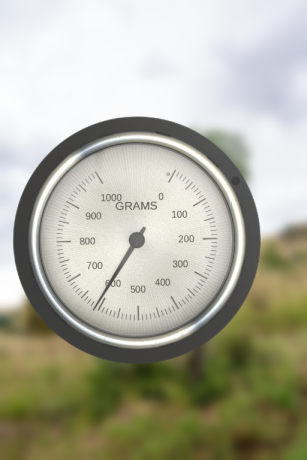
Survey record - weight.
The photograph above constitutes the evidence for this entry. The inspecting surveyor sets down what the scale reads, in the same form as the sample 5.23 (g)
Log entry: 610 (g)
